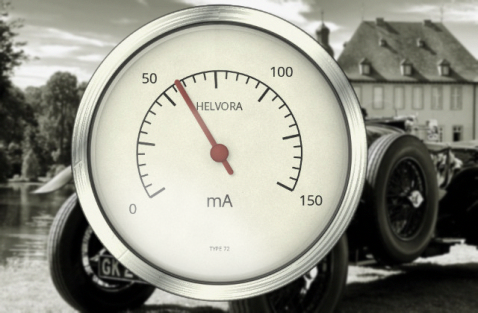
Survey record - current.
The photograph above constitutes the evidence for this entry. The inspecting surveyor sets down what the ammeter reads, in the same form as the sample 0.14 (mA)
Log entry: 57.5 (mA)
